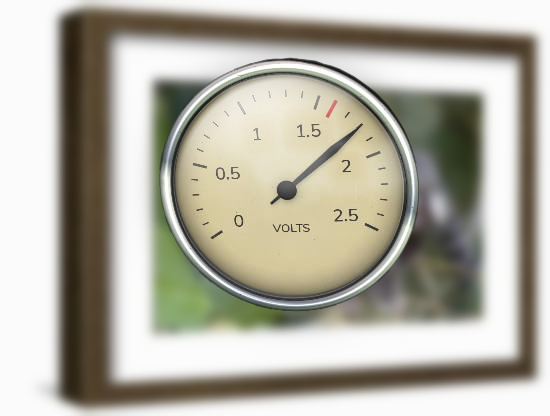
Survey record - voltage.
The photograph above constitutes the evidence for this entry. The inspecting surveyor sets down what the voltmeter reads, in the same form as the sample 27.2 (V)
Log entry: 1.8 (V)
